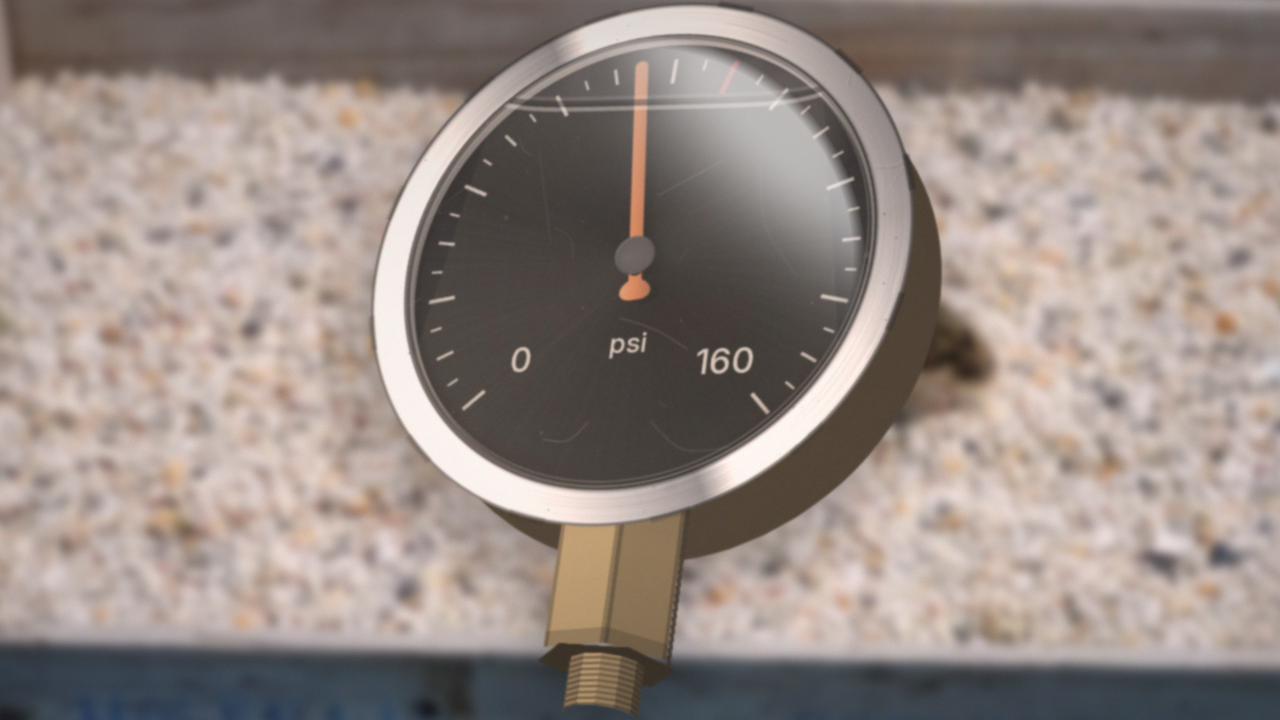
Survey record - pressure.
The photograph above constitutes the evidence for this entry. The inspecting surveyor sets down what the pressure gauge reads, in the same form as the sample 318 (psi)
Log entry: 75 (psi)
